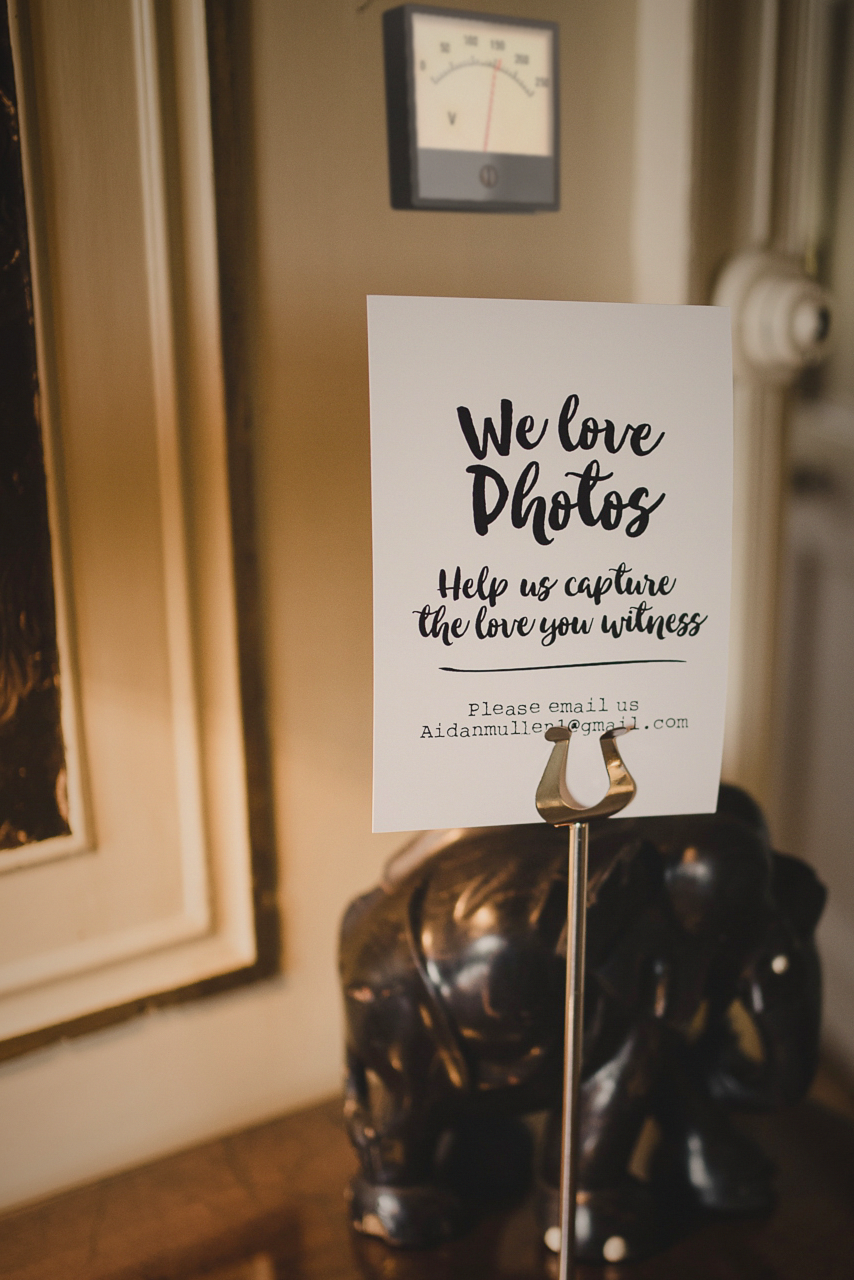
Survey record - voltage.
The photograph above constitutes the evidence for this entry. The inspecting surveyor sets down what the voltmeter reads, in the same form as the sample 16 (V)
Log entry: 150 (V)
